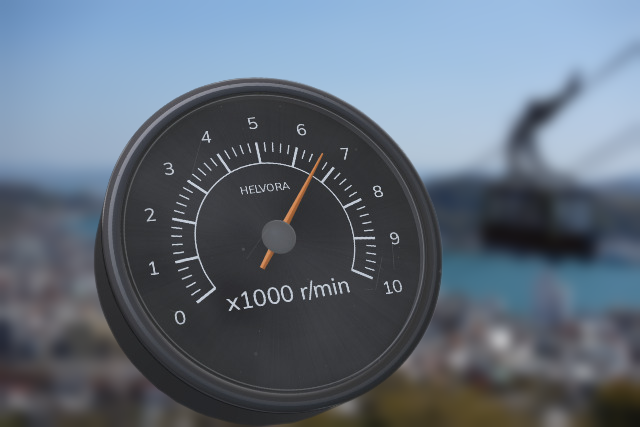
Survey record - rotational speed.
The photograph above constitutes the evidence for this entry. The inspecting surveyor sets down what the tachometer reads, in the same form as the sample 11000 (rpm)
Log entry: 6600 (rpm)
